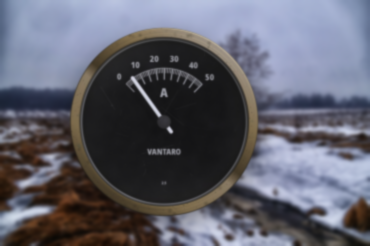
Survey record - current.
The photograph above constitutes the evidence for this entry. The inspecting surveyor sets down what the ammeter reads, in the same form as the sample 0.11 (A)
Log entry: 5 (A)
